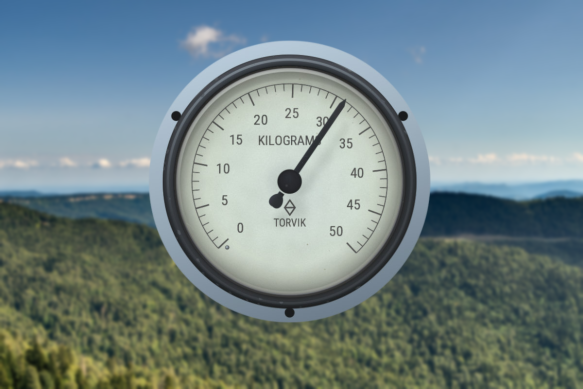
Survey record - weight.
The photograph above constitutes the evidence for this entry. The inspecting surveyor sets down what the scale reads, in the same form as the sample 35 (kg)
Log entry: 31 (kg)
